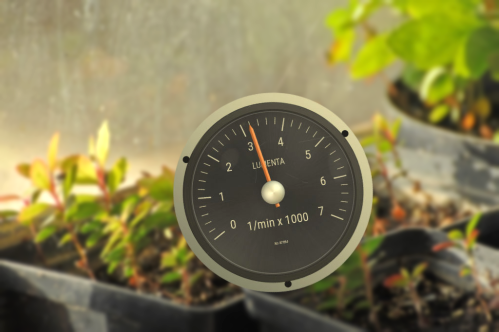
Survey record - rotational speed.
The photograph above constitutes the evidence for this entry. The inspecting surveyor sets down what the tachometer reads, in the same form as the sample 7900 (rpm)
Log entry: 3200 (rpm)
